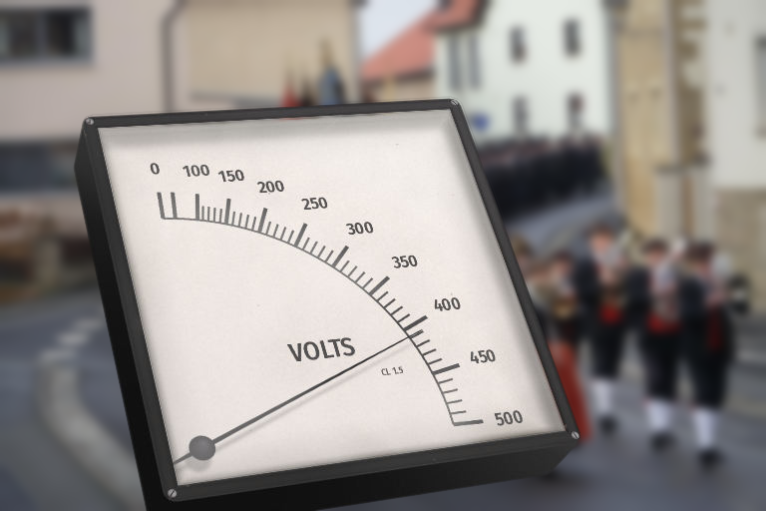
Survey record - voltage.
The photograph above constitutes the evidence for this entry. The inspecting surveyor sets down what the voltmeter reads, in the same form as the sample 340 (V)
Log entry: 410 (V)
